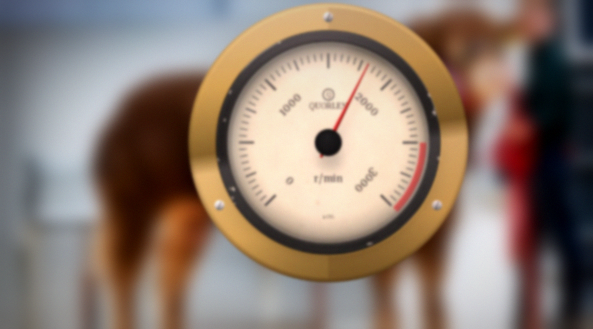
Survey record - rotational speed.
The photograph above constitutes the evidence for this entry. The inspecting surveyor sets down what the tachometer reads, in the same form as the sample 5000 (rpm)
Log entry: 1800 (rpm)
